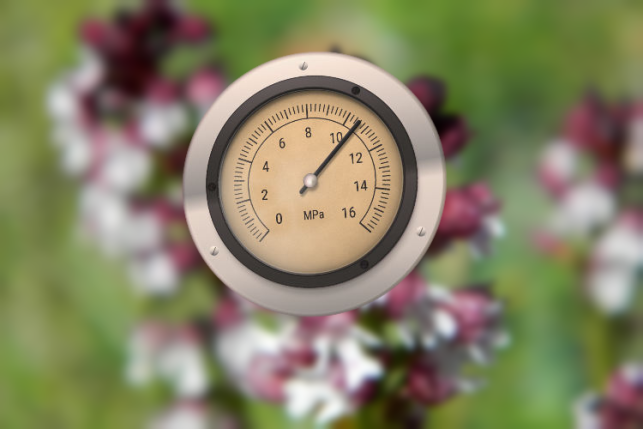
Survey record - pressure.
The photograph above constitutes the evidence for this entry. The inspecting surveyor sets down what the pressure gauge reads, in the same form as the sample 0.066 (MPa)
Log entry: 10.6 (MPa)
